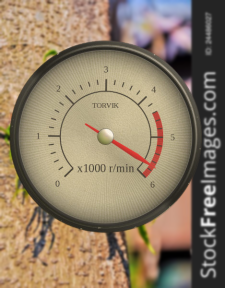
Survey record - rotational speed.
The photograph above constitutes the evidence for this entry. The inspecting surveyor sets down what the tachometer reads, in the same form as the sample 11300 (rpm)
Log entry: 5700 (rpm)
